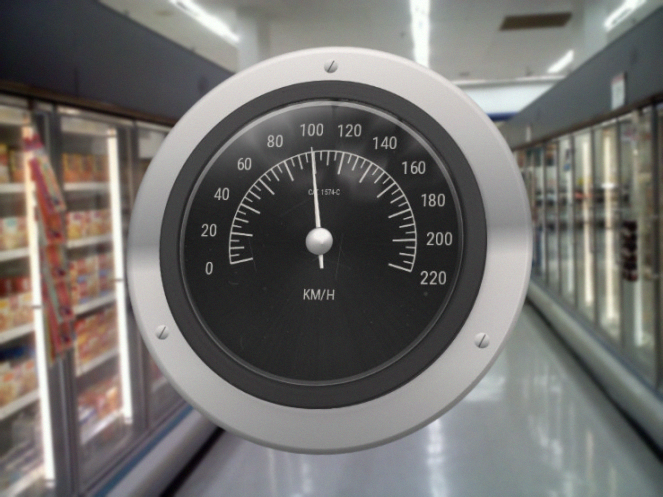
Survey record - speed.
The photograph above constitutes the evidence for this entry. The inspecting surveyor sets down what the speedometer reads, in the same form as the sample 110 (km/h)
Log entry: 100 (km/h)
